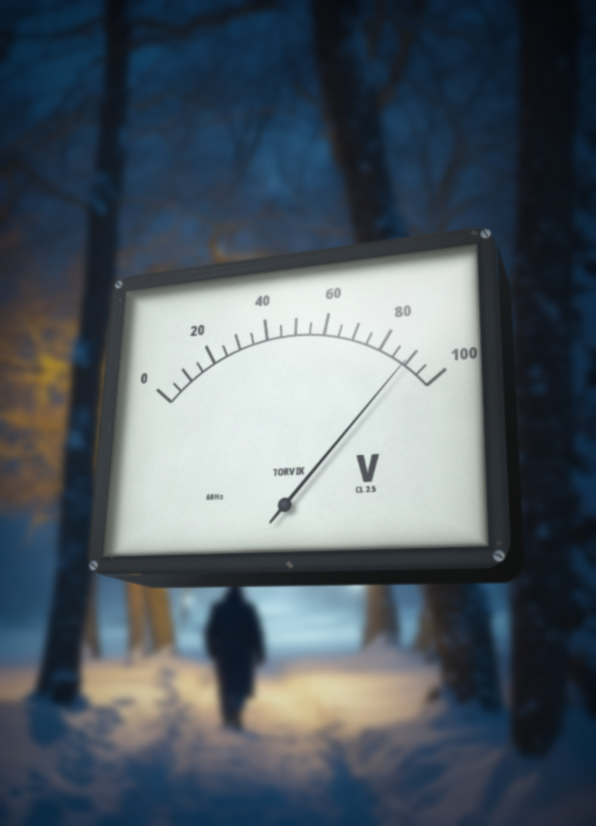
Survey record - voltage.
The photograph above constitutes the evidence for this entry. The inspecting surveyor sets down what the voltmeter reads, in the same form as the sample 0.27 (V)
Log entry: 90 (V)
